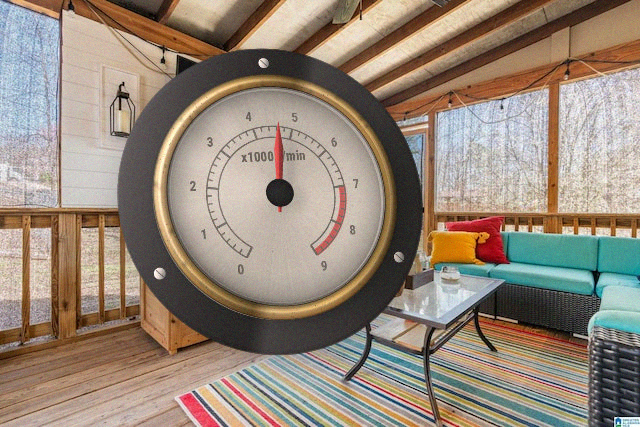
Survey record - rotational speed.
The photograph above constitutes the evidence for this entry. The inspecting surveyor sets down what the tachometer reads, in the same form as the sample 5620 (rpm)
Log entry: 4600 (rpm)
